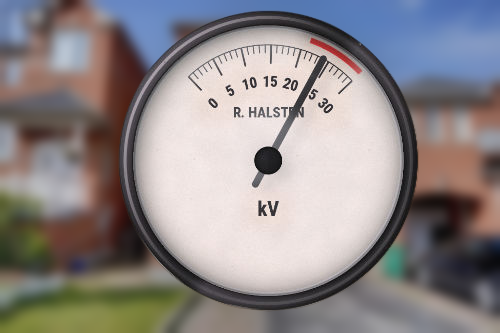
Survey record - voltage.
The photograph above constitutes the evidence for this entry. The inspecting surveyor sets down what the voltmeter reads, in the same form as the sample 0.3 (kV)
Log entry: 24 (kV)
